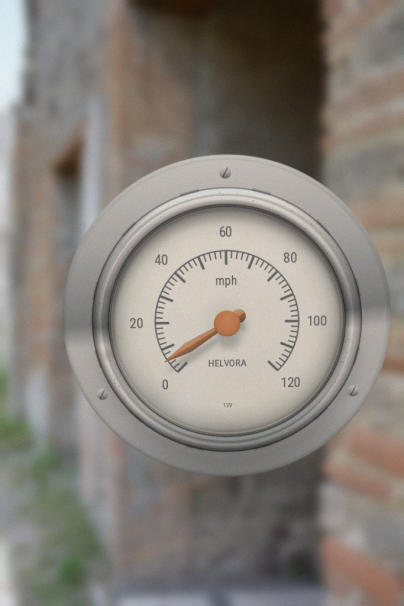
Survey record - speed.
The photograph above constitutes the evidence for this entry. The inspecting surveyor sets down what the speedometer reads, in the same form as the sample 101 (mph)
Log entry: 6 (mph)
